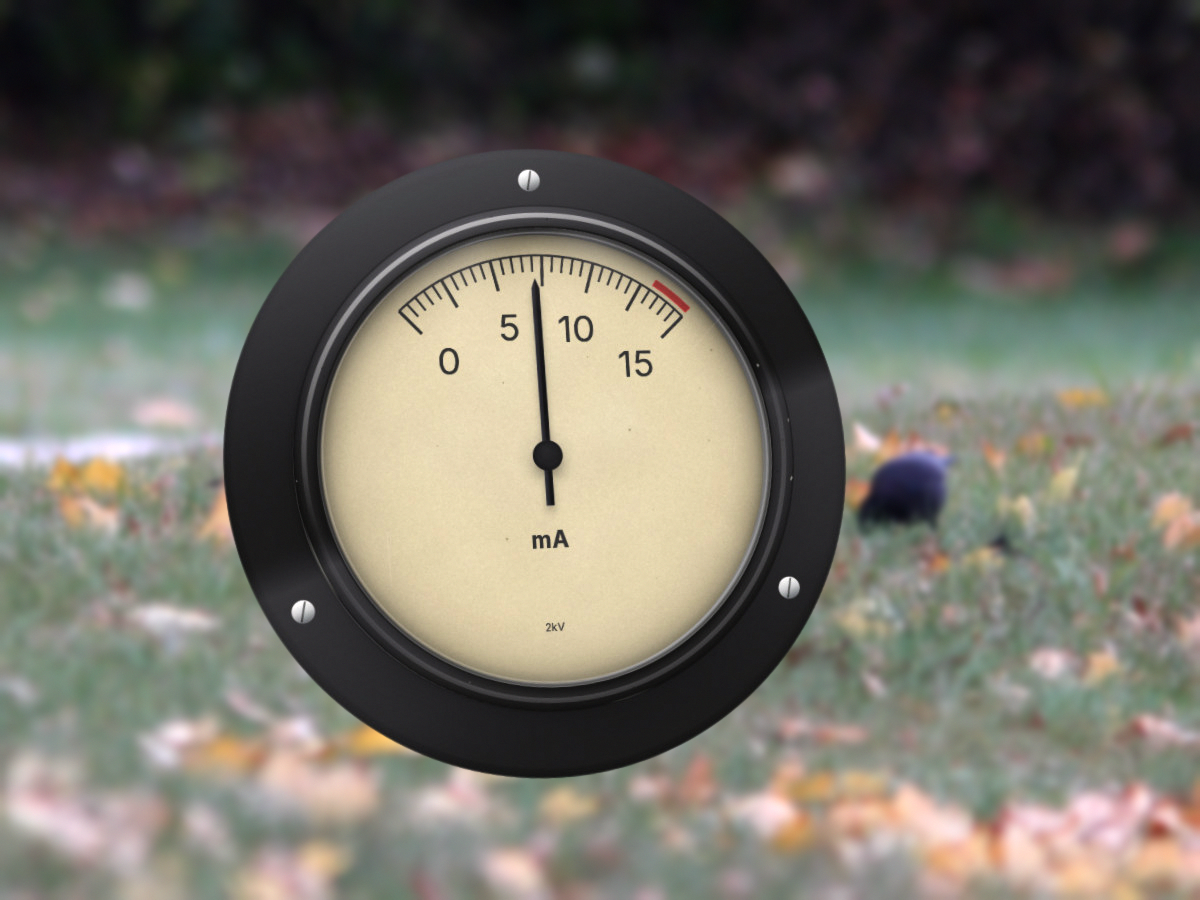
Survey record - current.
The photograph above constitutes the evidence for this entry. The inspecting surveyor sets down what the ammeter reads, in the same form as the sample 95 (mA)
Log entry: 7 (mA)
